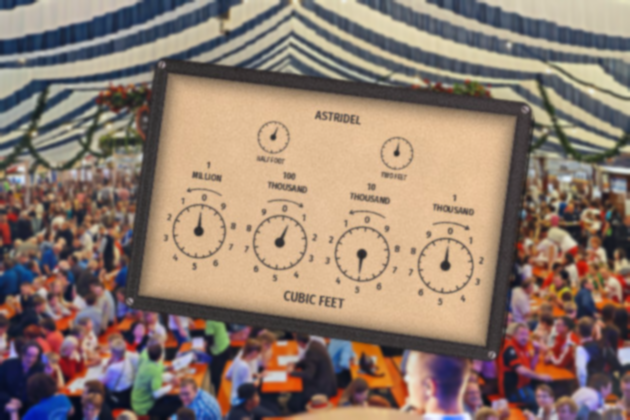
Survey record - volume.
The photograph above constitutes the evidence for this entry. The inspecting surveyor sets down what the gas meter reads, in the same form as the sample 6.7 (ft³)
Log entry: 5000 (ft³)
